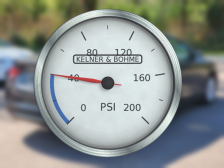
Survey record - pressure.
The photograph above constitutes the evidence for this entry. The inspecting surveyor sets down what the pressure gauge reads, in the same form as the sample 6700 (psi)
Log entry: 40 (psi)
